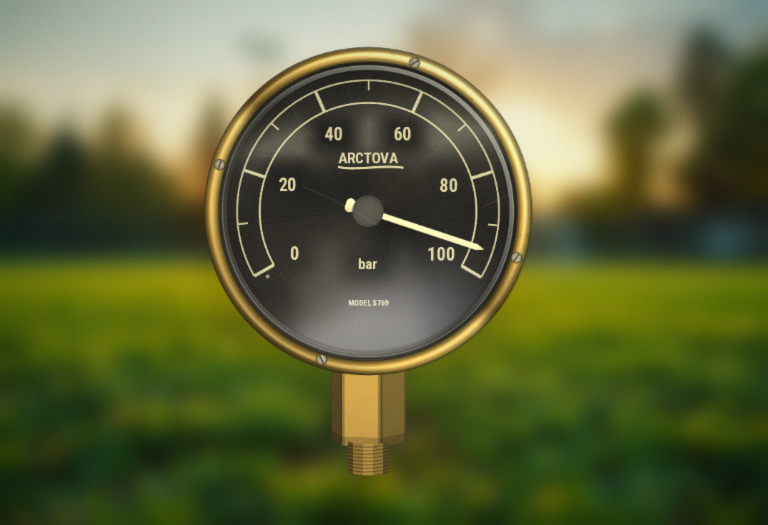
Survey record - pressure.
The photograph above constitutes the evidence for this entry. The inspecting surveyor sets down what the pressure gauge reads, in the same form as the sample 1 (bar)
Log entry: 95 (bar)
